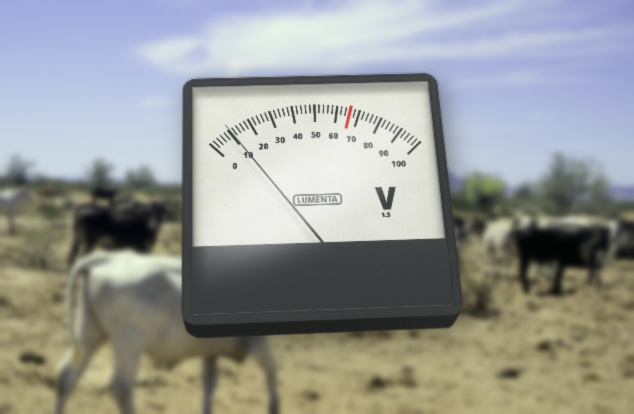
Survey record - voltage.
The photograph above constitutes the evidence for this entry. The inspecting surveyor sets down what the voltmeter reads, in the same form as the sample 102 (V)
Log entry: 10 (V)
